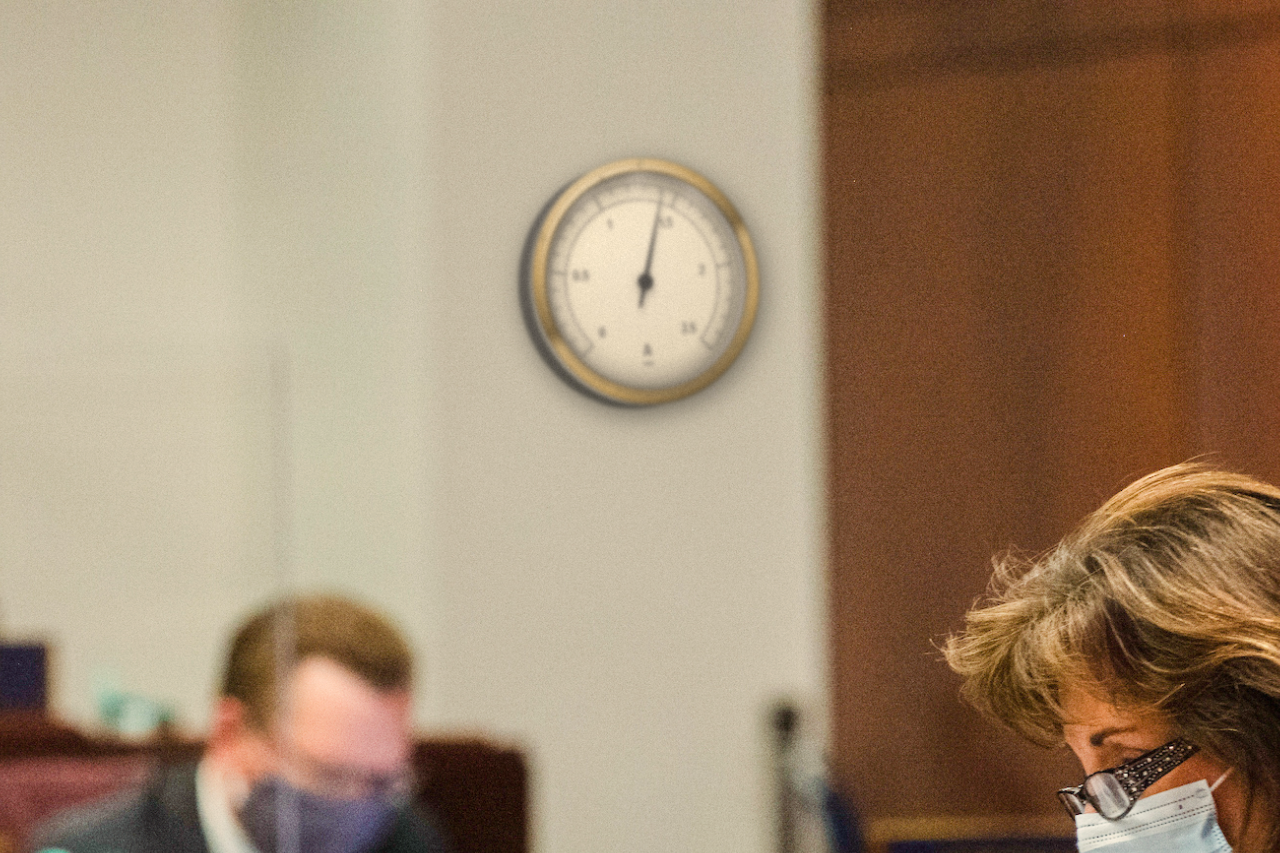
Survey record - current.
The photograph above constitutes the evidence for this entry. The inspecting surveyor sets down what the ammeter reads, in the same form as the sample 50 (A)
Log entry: 1.4 (A)
